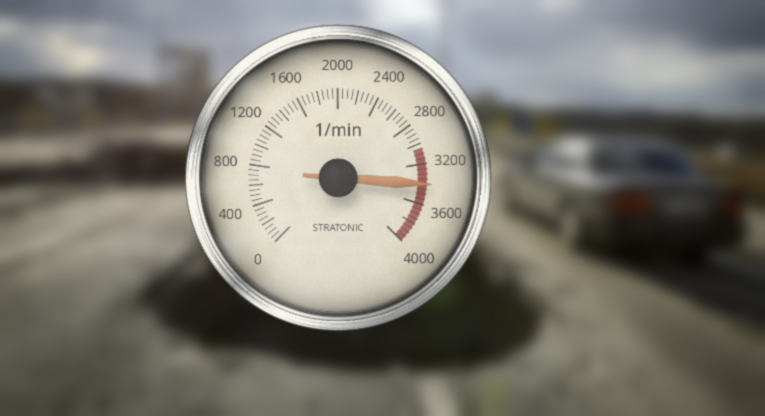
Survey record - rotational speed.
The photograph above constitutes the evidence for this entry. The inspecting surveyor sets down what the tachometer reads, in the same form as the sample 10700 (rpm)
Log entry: 3400 (rpm)
